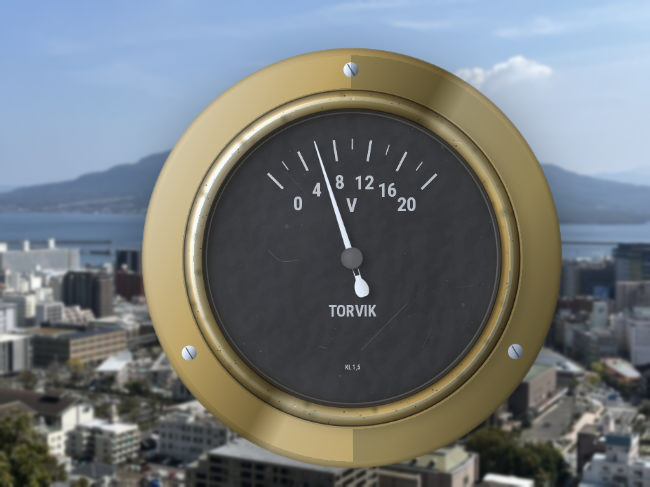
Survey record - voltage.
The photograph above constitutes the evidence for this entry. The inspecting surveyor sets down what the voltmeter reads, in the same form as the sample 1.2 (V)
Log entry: 6 (V)
